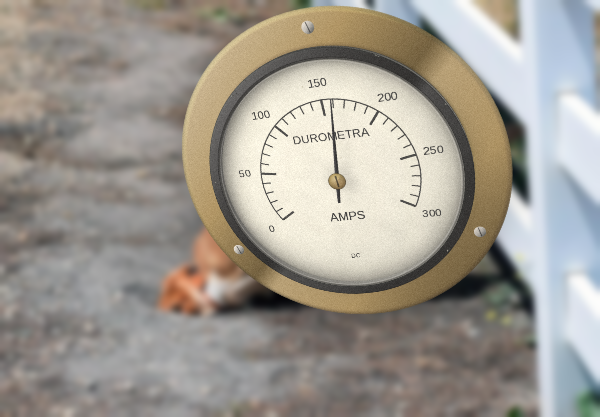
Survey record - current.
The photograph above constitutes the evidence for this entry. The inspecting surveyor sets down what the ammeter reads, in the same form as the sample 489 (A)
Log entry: 160 (A)
